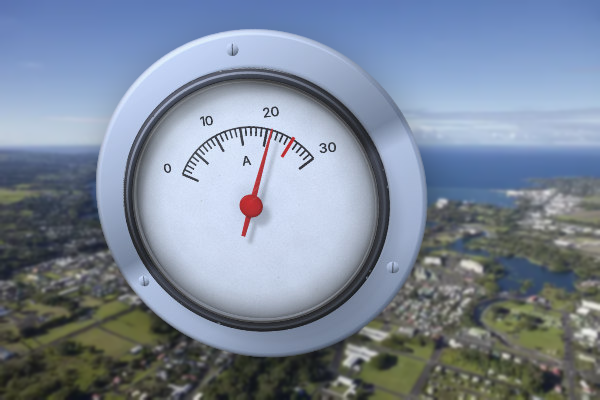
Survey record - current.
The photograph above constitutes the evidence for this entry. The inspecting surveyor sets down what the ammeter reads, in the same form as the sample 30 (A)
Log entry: 21 (A)
